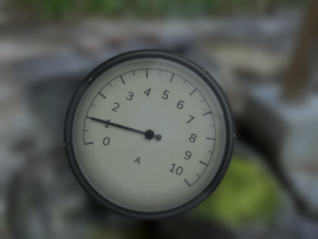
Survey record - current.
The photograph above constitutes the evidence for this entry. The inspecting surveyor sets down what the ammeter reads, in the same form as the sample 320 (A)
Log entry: 1 (A)
